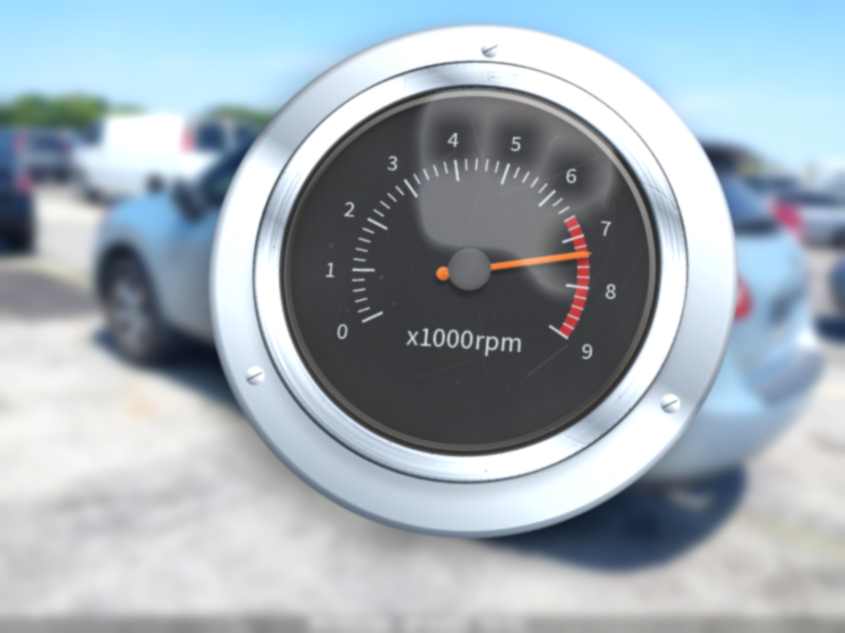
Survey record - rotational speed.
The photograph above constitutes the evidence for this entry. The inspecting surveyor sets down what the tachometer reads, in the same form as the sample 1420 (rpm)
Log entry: 7400 (rpm)
